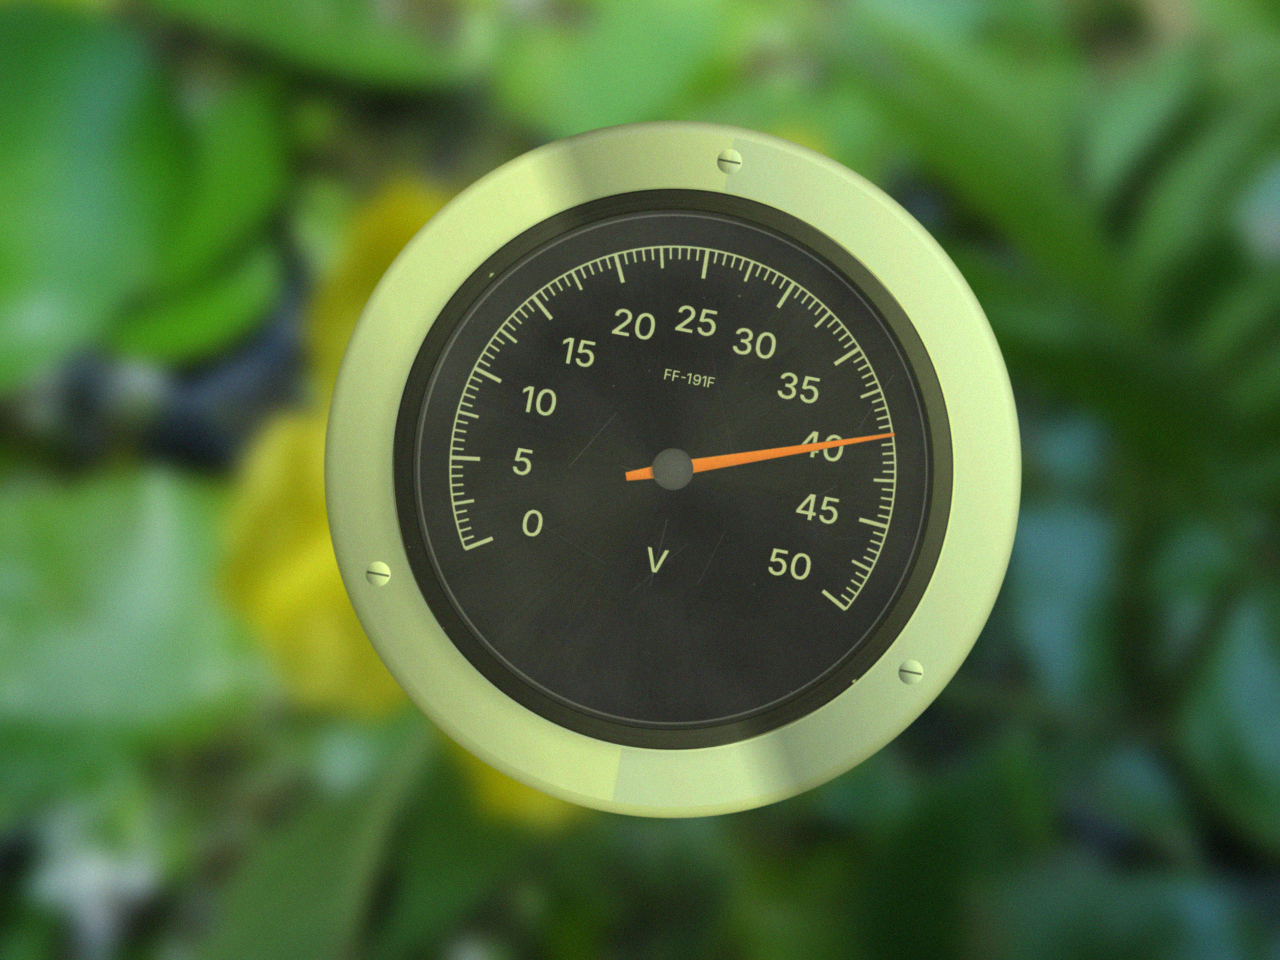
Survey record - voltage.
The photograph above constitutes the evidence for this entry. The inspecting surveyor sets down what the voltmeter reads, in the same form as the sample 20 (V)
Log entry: 40 (V)
